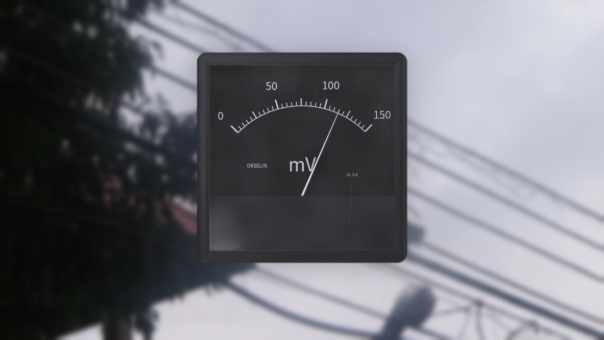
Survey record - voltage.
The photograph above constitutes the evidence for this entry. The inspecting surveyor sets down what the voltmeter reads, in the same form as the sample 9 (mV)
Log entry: 115 (mV)
